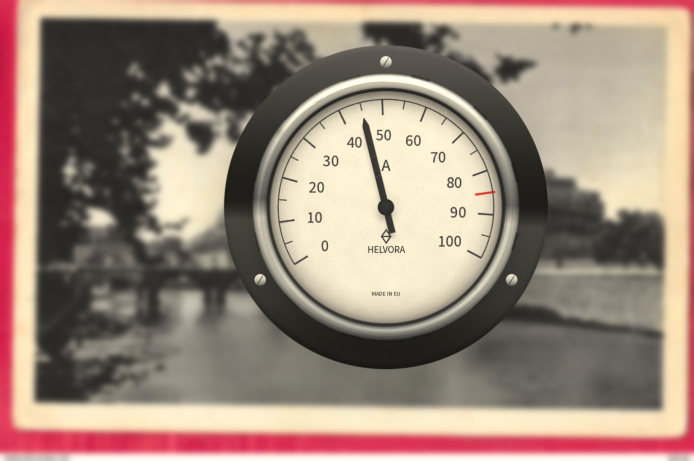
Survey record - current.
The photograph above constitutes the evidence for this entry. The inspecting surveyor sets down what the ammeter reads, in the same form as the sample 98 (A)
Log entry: 45 (A)
